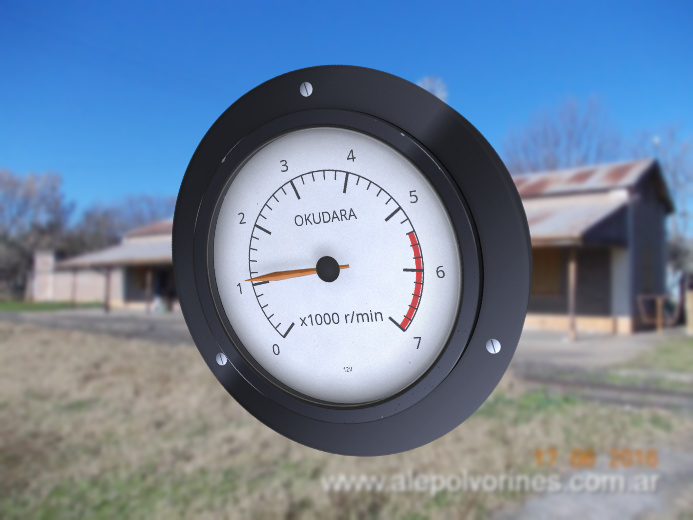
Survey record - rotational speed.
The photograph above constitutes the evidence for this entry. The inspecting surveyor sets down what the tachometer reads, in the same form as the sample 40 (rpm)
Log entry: 1100 (rpm)
